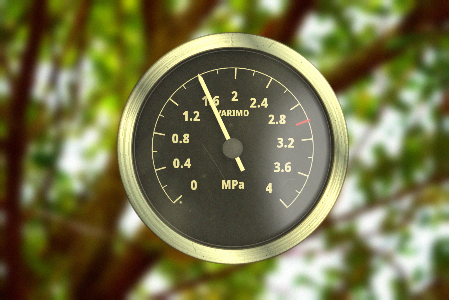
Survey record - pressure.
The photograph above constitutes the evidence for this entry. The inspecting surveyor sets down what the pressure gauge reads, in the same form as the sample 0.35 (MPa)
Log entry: 1.6 (MPa)
